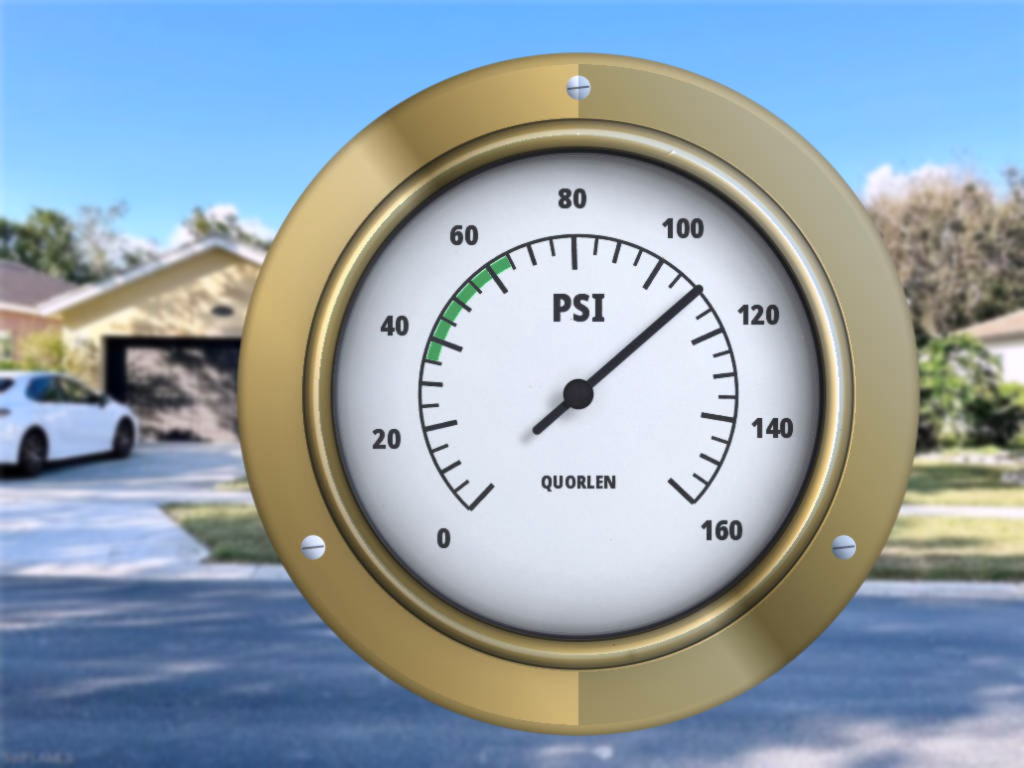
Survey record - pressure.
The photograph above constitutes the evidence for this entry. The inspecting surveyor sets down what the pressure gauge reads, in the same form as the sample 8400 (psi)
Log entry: 110 (psi)
